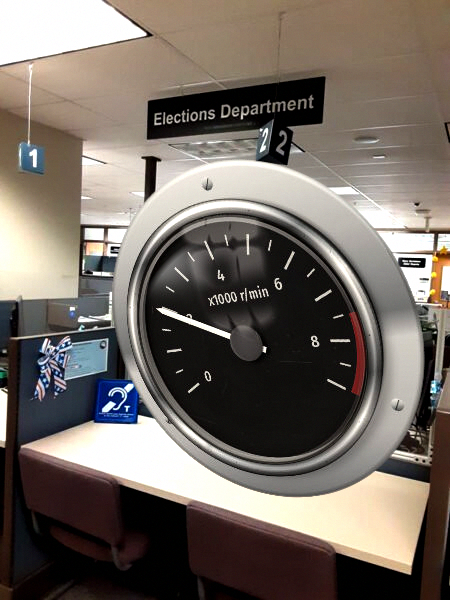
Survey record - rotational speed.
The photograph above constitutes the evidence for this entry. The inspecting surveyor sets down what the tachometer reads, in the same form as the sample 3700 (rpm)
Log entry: 2000 (rpm)
